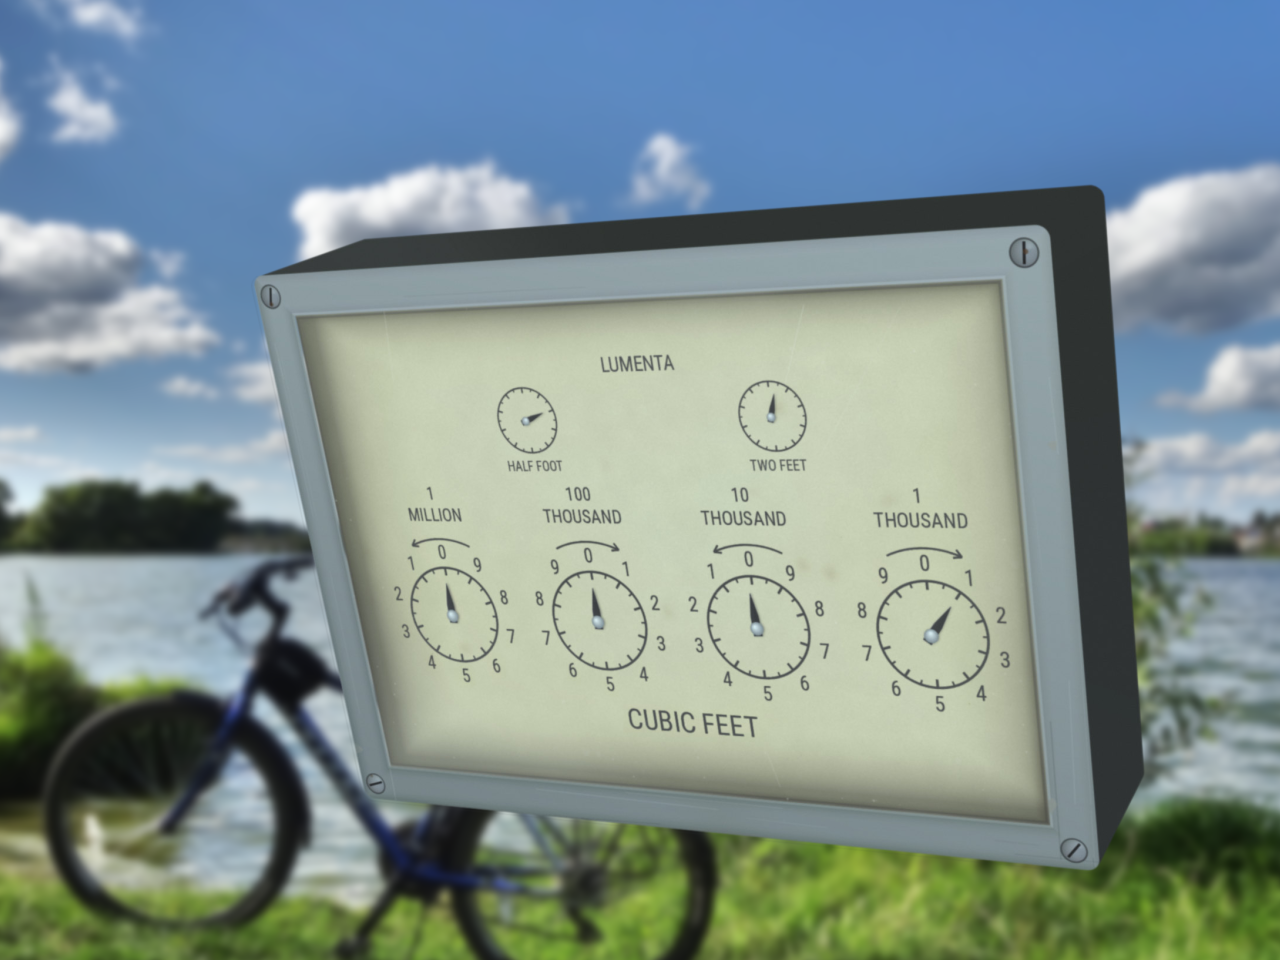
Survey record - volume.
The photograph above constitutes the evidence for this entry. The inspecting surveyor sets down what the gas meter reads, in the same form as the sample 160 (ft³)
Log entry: 100 (ft³)
